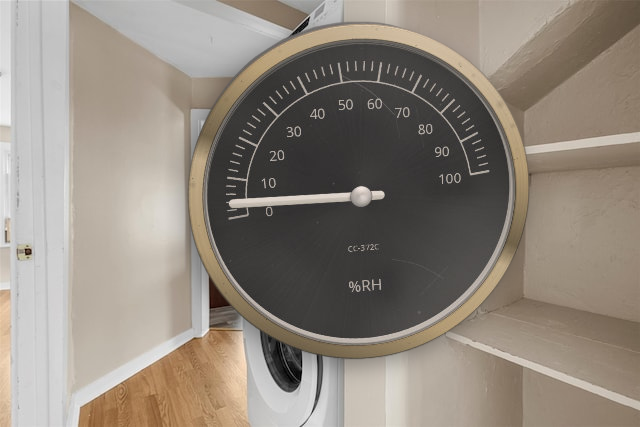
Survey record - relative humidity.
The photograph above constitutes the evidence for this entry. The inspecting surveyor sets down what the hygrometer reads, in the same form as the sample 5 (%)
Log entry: 4 (%)
